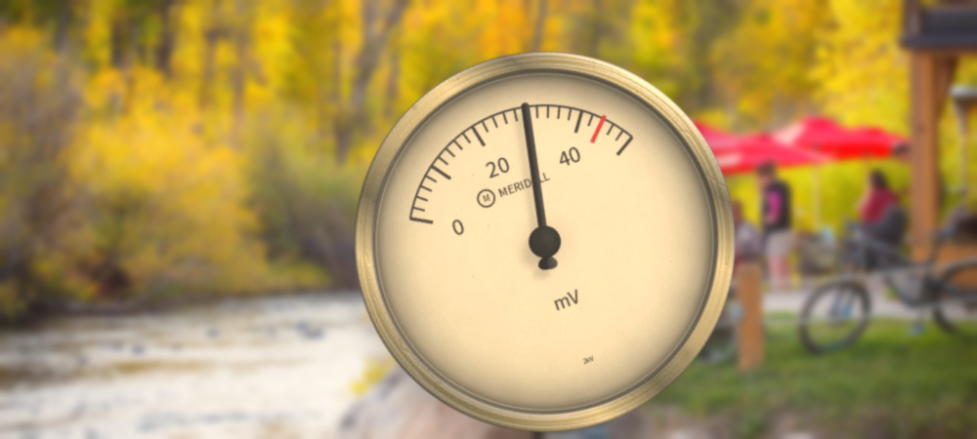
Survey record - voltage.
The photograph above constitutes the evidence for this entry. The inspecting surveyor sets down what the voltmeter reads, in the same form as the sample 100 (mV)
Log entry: 30 (mV)
